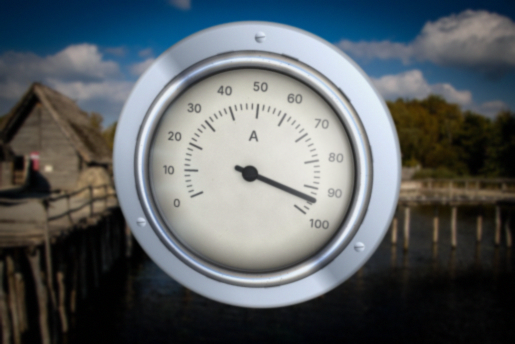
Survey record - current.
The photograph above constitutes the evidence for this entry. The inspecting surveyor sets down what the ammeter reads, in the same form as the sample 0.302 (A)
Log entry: 94 (A)
